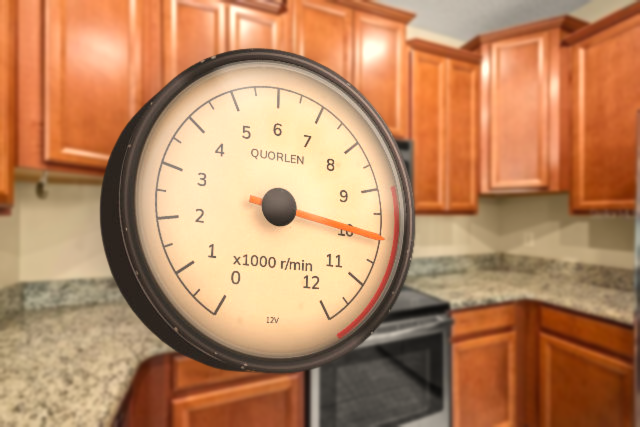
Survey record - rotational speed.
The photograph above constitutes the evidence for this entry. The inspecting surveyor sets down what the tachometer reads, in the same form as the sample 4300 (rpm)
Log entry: 10000 (rpm)
